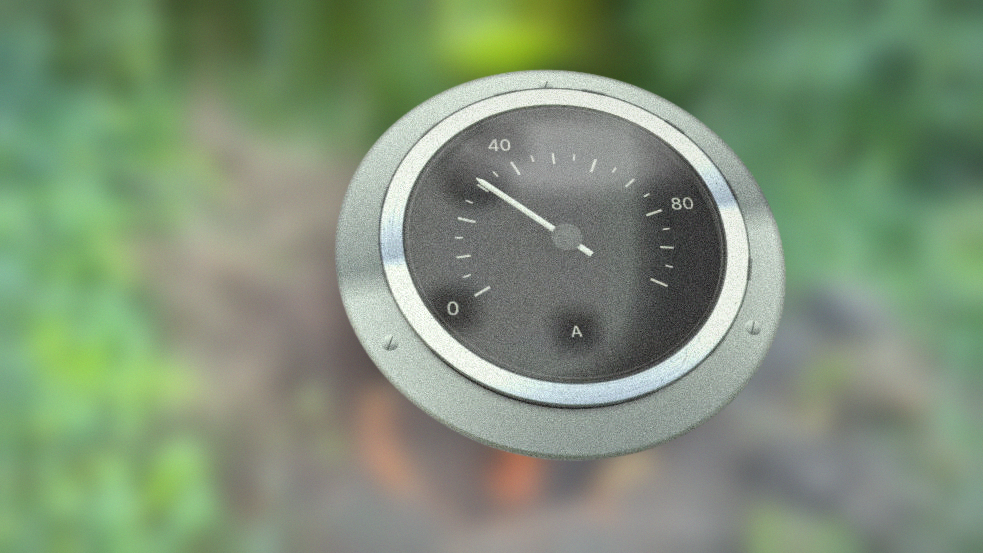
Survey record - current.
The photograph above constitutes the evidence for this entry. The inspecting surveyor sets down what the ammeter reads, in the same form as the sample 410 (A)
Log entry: 30 (A)
